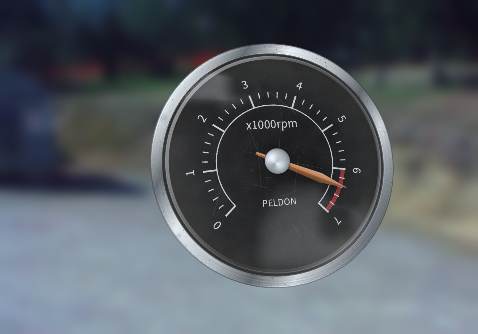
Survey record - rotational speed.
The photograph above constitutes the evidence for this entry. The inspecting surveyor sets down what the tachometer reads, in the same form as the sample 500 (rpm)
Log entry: 6400 (rpm)
